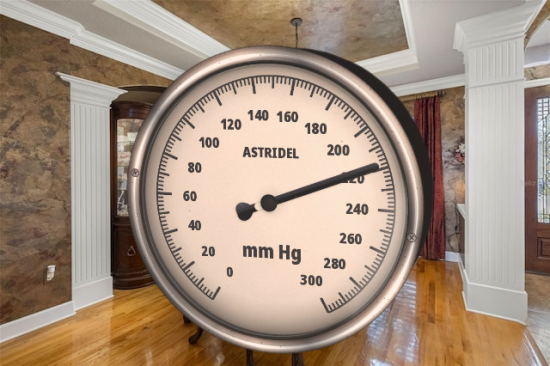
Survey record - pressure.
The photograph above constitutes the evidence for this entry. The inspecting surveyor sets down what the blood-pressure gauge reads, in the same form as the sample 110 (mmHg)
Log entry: 218 (mmHg)
